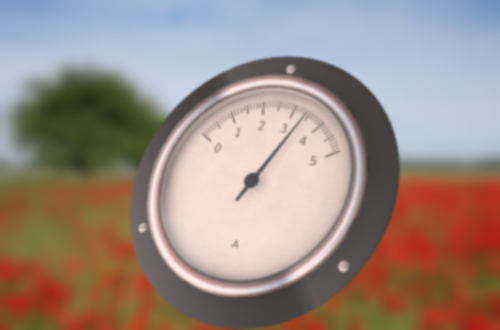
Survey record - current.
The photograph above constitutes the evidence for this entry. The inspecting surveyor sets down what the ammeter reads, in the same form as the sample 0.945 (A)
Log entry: 3.5 (A)
